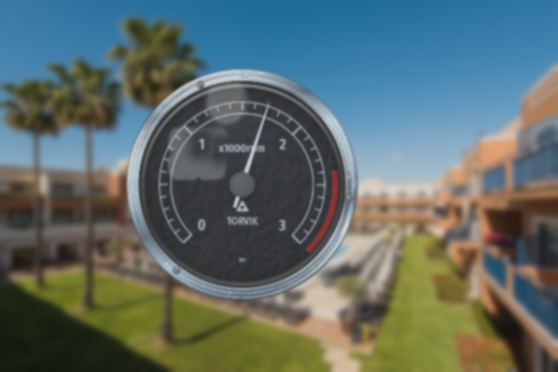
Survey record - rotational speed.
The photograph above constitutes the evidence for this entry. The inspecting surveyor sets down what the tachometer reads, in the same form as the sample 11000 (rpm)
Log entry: 1700 (rpm)
